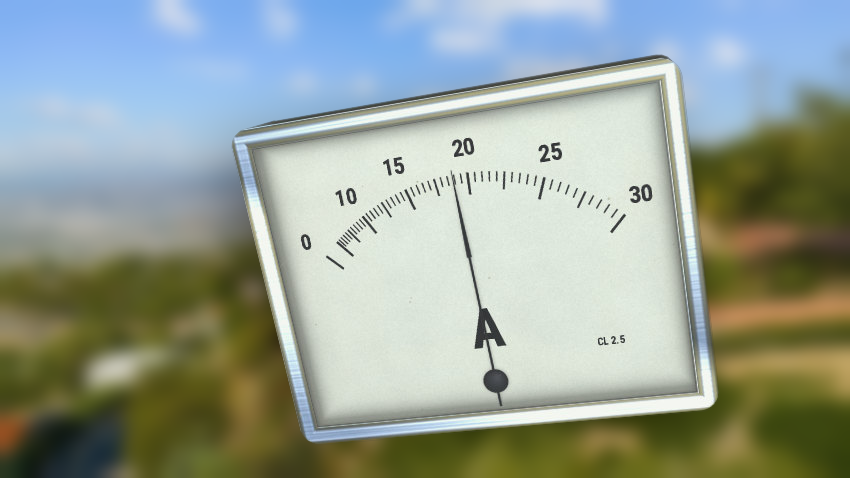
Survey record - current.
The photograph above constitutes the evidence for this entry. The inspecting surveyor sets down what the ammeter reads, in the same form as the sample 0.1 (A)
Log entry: 19 (A)
